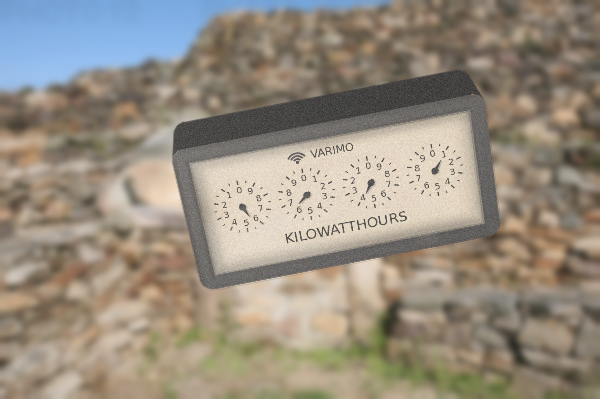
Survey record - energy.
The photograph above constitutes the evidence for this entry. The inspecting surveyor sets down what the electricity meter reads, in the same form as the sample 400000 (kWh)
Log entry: 5641 (kWh)
